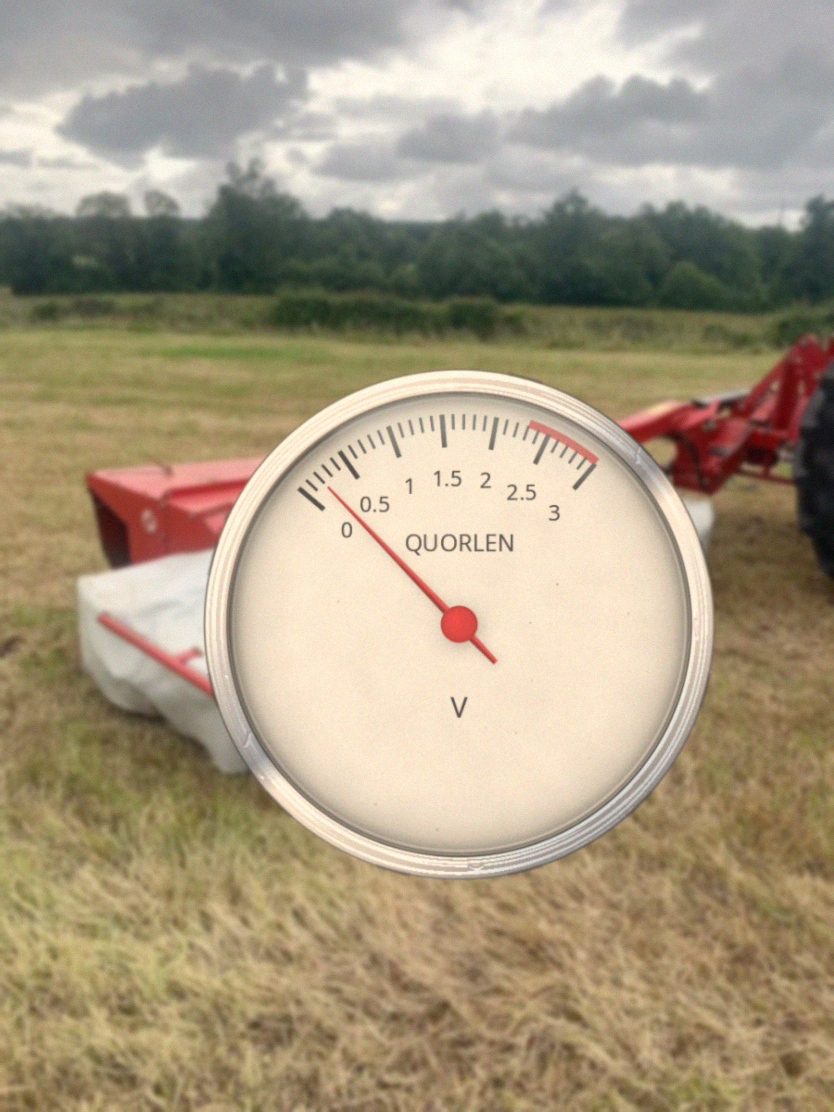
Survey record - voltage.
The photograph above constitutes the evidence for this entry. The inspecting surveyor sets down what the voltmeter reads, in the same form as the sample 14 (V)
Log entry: 0.2 (V)
